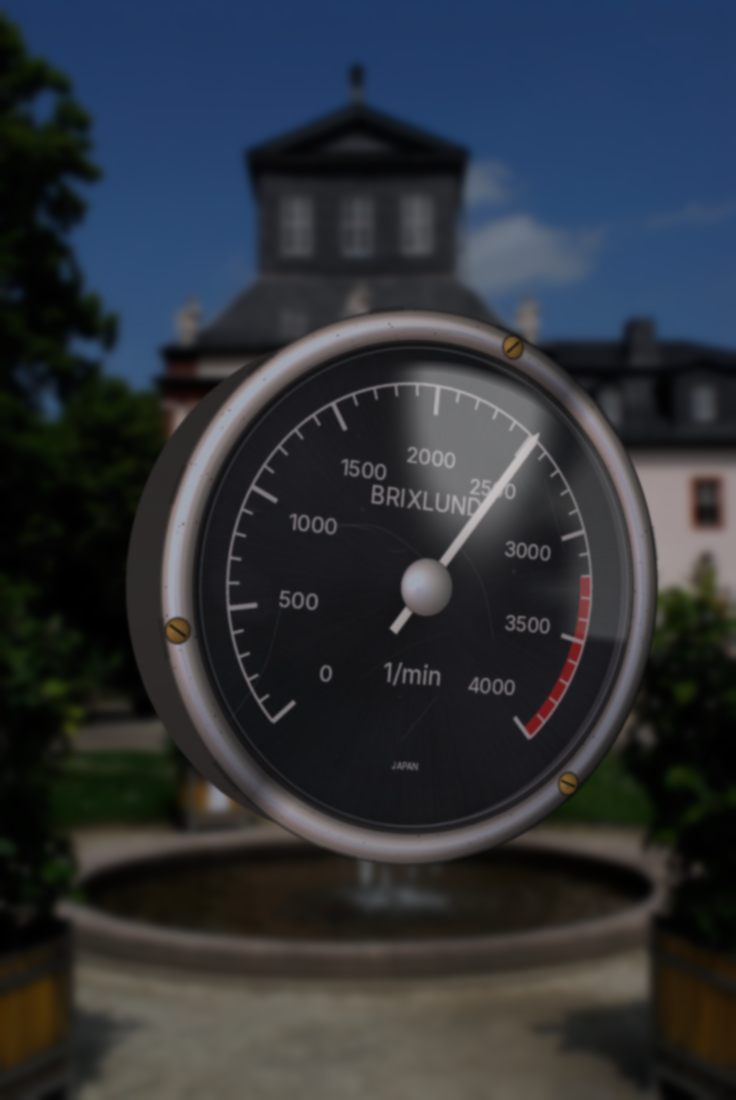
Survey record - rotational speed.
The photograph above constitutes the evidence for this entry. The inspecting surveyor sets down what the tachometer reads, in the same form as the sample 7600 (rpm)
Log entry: 2500 (rpm)
